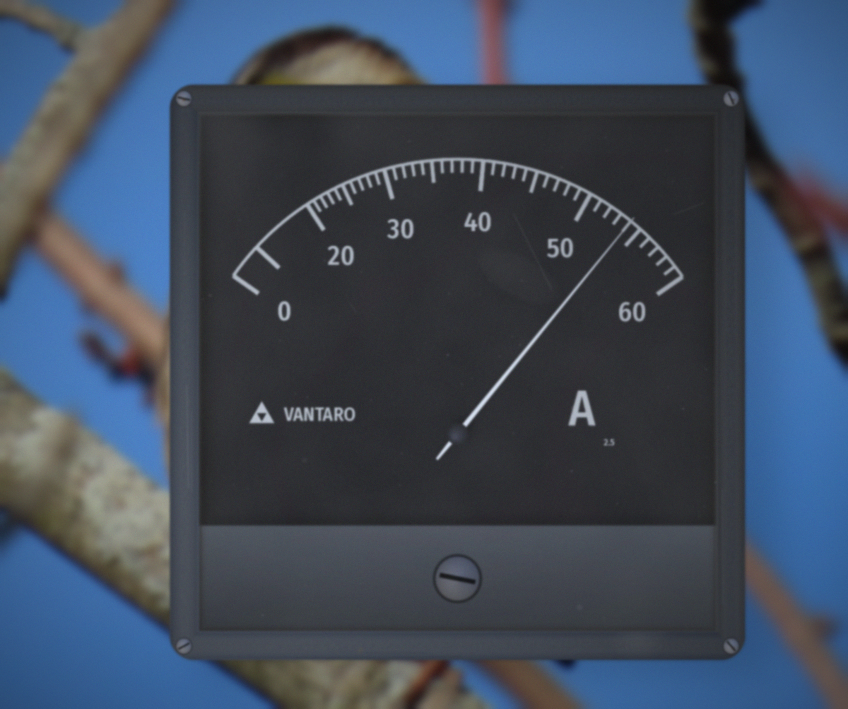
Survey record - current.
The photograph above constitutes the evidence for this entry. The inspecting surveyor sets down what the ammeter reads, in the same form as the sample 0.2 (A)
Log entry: 54 (A)
